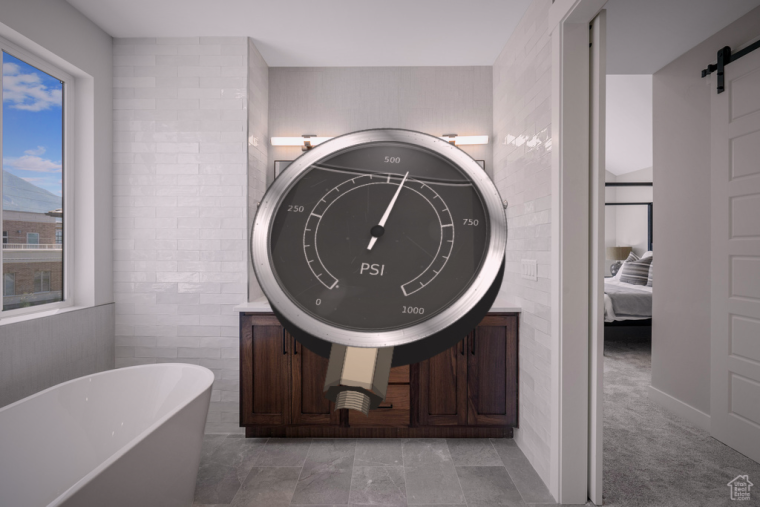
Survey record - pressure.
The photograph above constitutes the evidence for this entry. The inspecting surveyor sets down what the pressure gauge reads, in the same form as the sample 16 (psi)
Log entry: 550 (psi)
